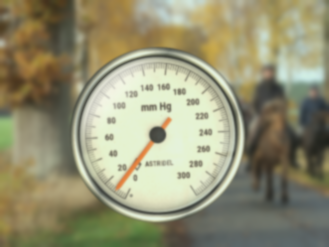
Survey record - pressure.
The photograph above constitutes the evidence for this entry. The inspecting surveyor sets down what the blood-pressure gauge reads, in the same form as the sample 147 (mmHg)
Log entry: 10 (mmHg)
